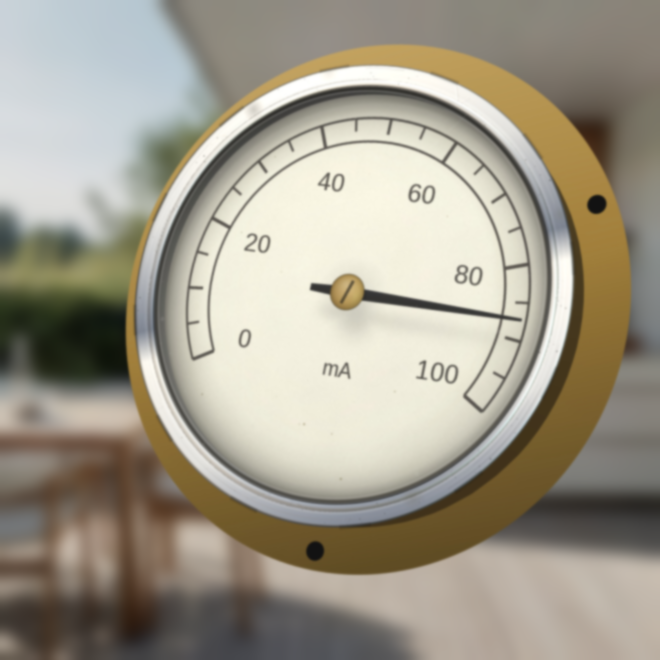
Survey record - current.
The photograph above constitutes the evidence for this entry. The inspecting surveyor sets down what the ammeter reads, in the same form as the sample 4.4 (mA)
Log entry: 87.5 (mA)
